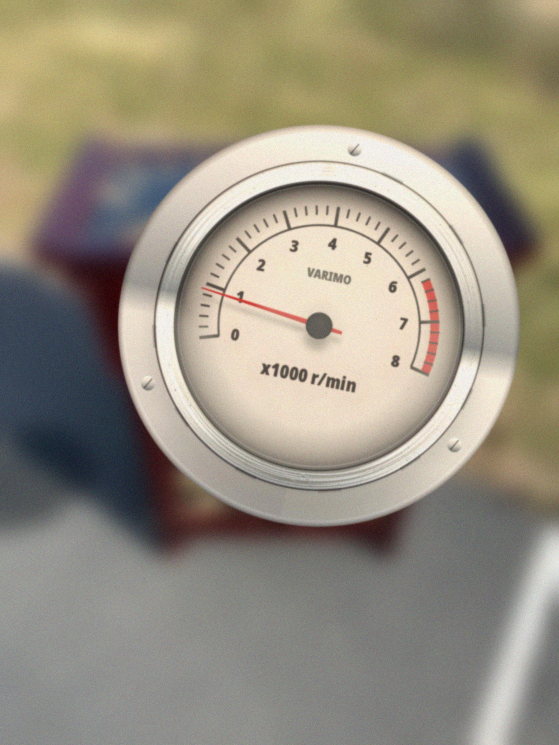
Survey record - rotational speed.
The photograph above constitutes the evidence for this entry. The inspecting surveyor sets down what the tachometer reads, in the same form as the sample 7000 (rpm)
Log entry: 900 (rpm)
